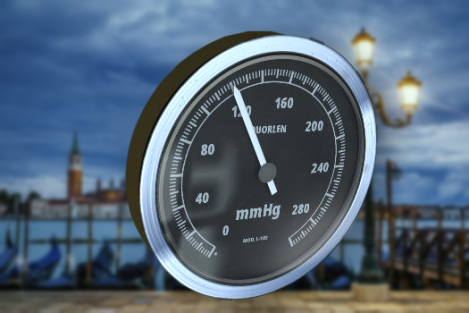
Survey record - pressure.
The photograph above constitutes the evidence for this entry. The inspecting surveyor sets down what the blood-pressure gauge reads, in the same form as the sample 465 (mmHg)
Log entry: 120 (mmHg)
